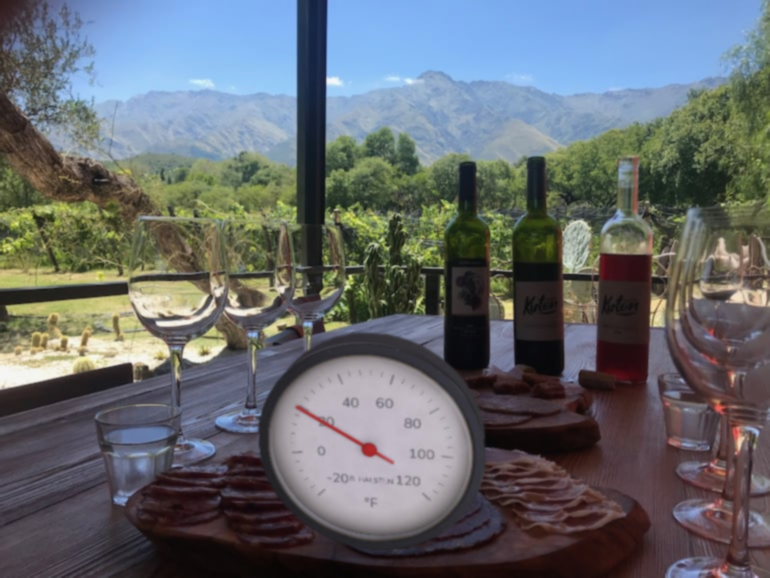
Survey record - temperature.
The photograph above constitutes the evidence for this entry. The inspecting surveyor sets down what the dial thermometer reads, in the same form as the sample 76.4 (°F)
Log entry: 20 (°F)
